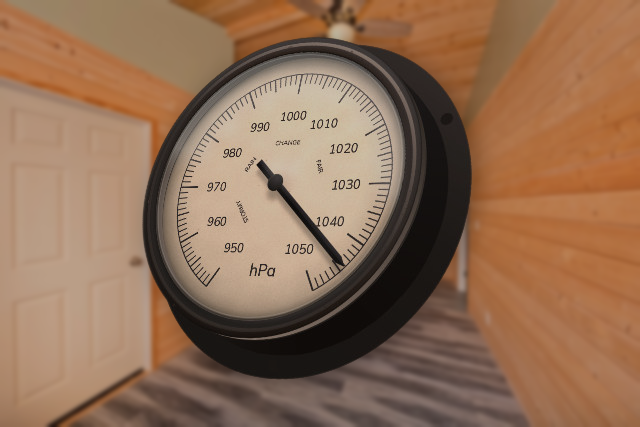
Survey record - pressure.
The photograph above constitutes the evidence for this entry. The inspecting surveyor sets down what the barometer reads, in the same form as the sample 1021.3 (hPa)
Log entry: 1044 (hPa)
